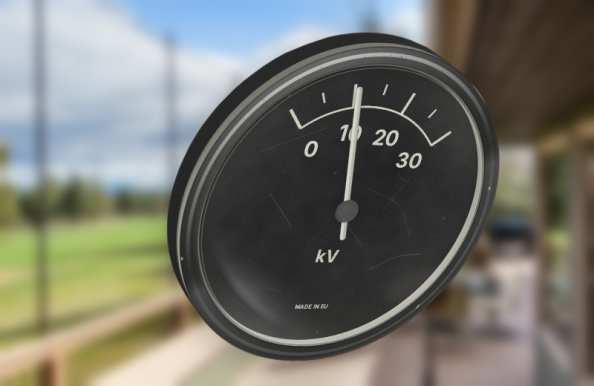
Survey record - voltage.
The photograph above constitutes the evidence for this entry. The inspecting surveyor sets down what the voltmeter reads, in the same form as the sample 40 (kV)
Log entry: 10 (kV)
